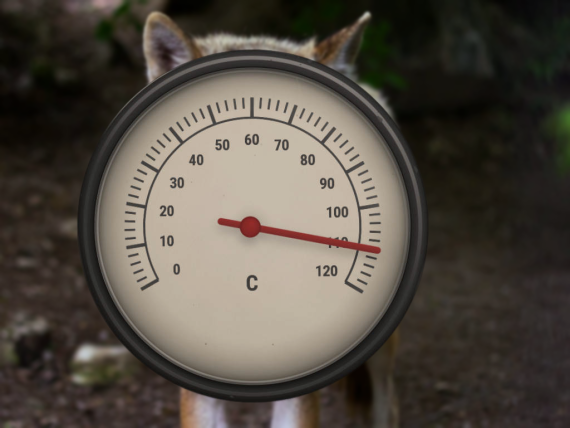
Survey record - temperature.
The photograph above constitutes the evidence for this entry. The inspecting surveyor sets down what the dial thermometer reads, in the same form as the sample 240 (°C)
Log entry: 110 (°C)
